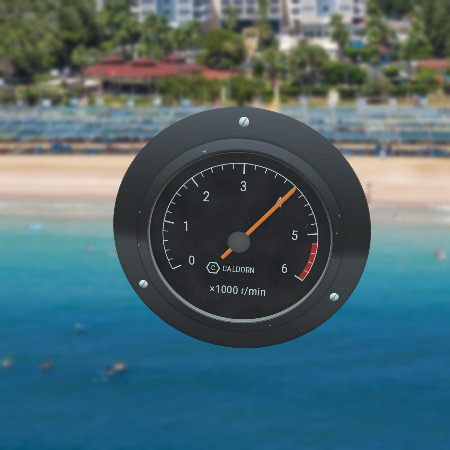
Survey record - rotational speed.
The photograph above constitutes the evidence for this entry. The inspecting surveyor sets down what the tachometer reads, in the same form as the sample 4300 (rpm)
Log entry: 4000 (rpm)
